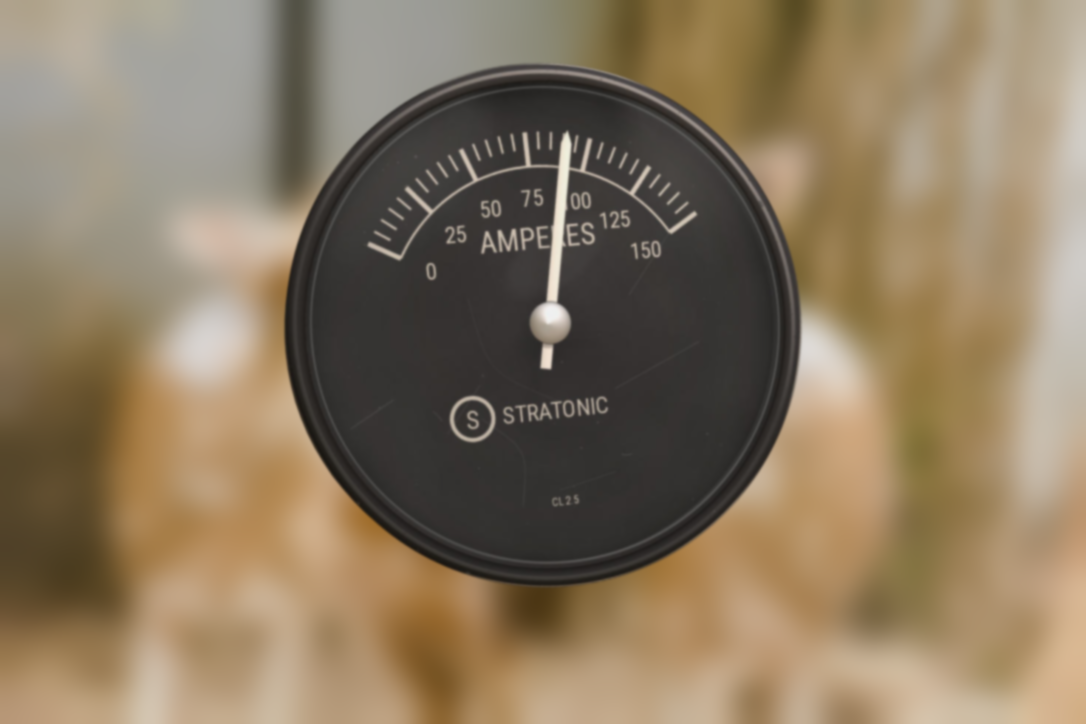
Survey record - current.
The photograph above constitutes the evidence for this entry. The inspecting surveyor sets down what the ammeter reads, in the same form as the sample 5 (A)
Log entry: 90 (A)
